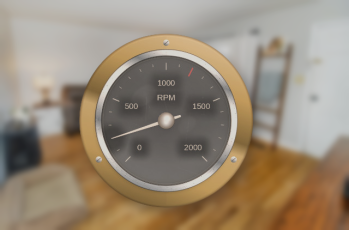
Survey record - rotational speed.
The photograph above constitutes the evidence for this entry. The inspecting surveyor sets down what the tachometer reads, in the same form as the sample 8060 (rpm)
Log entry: 200 (rpm)
